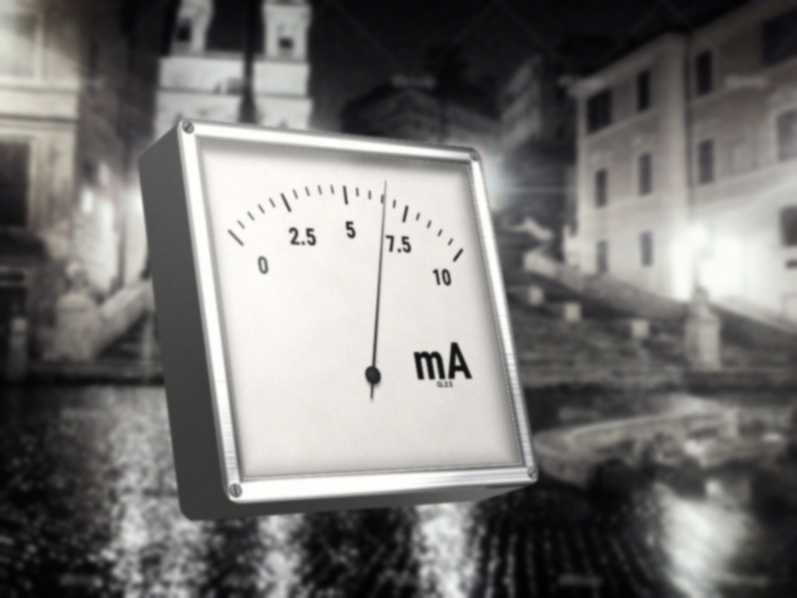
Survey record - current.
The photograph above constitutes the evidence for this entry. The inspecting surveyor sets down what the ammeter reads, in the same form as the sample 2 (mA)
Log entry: 6.5 (mA)
